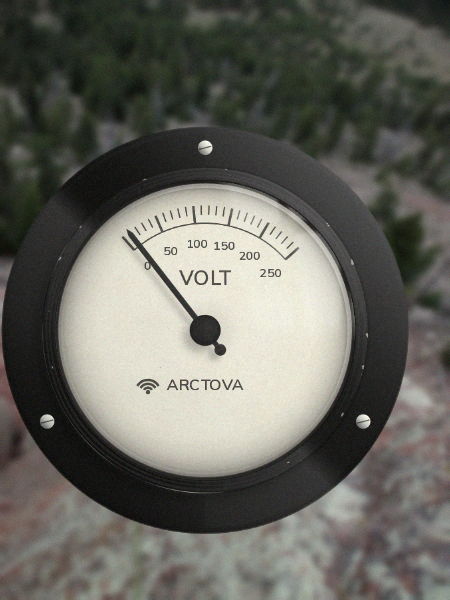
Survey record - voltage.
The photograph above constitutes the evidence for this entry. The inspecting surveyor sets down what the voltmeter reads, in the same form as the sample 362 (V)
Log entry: 10 (V)
